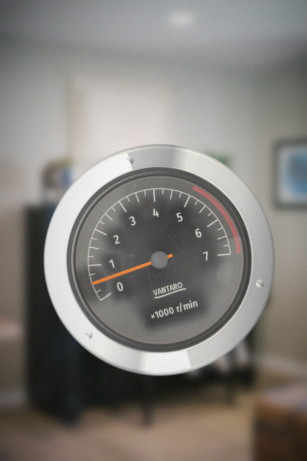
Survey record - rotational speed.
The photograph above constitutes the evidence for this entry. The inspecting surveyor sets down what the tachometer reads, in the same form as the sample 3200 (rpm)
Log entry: 500 (rpm)
